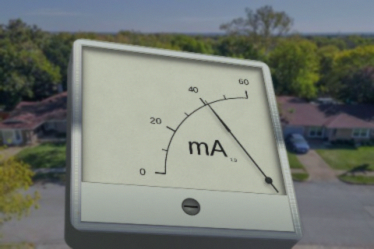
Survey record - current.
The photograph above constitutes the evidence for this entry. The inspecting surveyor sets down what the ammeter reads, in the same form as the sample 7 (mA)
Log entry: 40 (mA)
